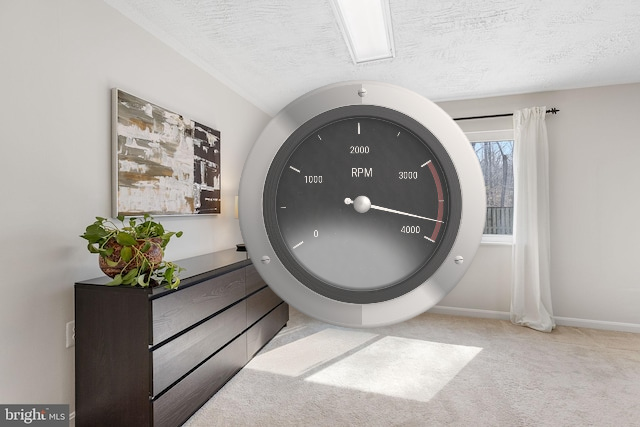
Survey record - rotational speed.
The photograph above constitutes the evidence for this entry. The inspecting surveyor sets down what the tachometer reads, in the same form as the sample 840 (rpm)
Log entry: 3750 (rpm)
